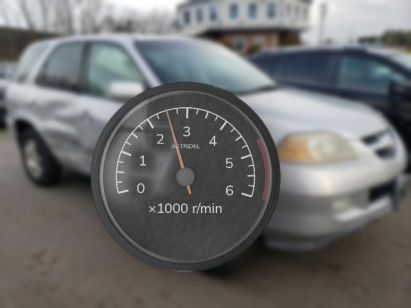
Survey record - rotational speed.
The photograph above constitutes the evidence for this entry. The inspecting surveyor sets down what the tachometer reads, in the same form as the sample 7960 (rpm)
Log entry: 2500 (rpm)
